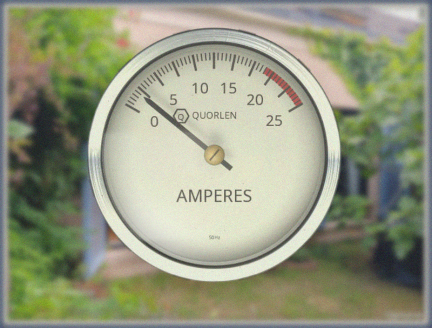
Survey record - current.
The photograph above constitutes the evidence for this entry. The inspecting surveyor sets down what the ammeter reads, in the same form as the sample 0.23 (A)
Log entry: 2 (A)
